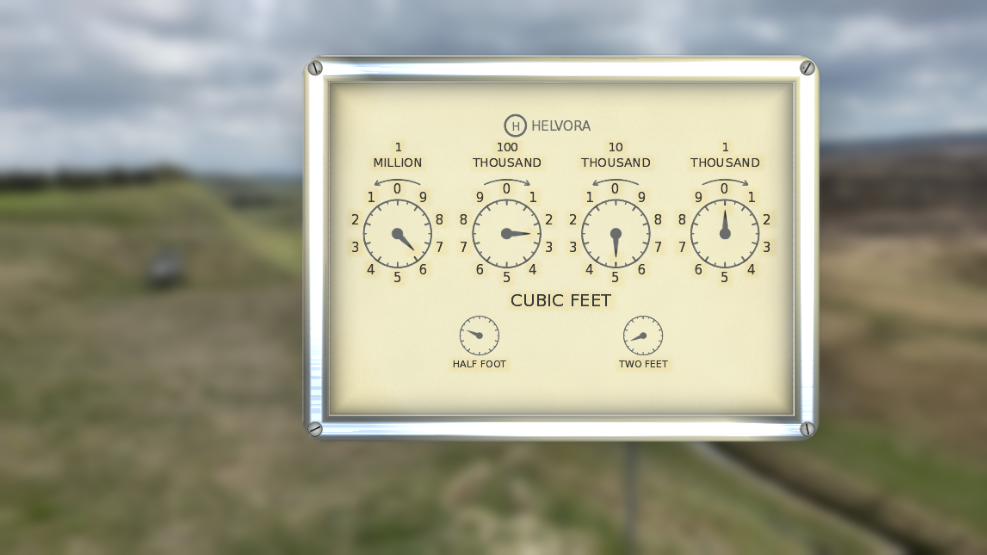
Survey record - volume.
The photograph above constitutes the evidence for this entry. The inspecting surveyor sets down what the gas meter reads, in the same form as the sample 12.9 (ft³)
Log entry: 625000 (ft³)
